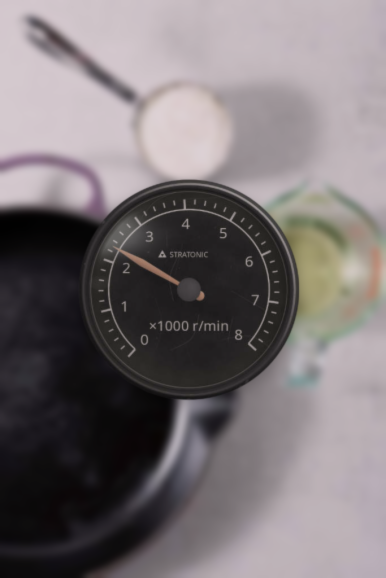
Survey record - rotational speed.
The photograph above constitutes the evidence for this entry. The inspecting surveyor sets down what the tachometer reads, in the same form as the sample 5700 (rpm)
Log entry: 2300 (rpm)
